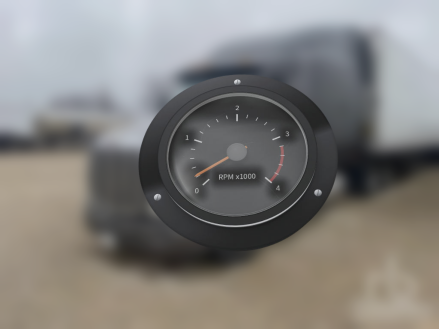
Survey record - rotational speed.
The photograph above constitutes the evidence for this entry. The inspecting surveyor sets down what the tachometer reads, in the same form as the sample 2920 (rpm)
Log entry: 200 (rpm)
